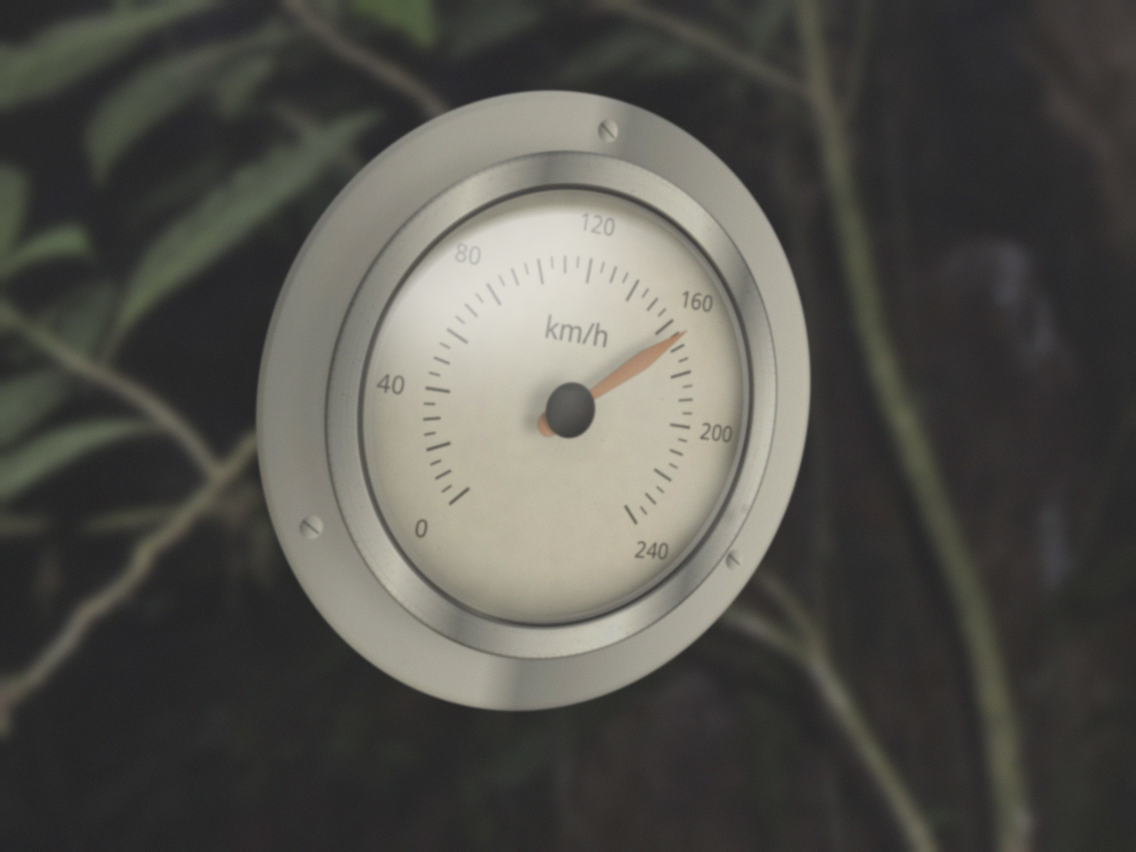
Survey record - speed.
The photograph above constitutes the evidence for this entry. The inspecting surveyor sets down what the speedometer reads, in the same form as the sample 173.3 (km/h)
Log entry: 165 (km/h)
